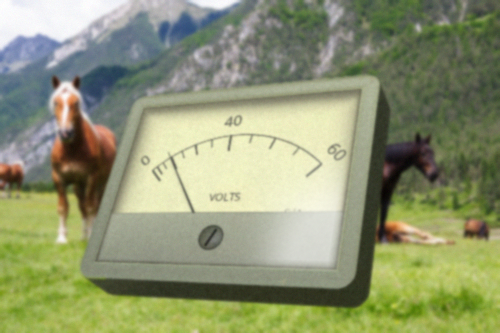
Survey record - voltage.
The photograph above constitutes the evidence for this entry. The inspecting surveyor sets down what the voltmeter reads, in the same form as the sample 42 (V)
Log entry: 20 (V)
